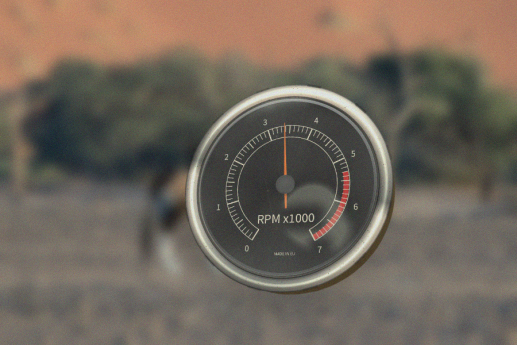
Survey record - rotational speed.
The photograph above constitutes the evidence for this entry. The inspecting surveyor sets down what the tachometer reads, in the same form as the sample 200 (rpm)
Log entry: 3400 (rpm)
